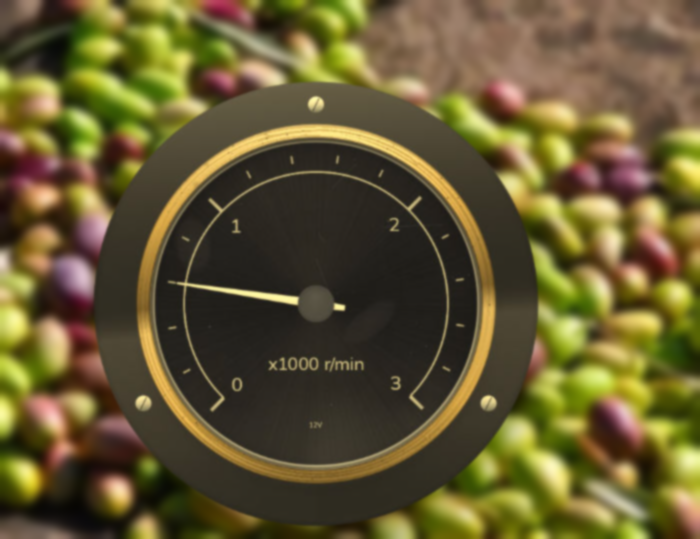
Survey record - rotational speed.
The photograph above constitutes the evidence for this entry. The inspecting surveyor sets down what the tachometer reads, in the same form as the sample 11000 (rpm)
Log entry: 600 (rpm)
